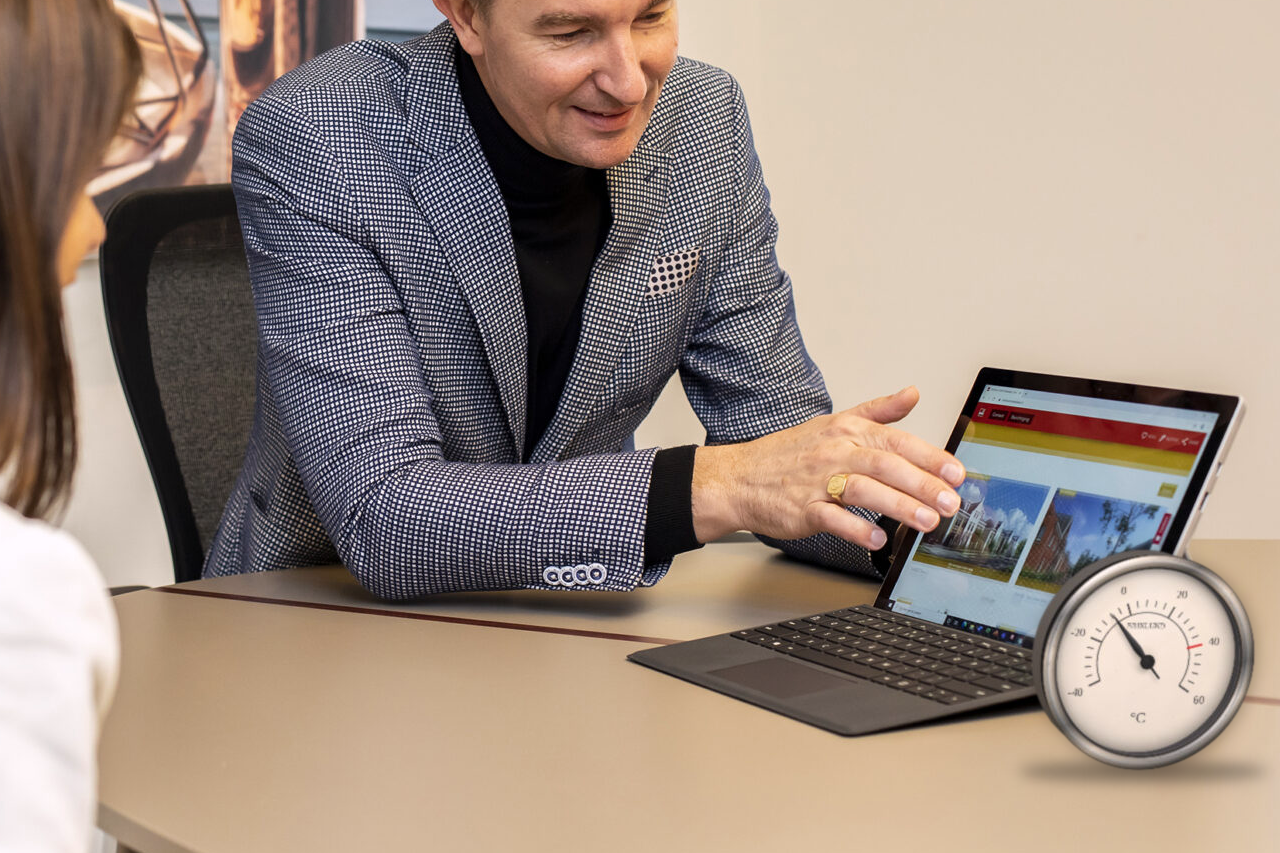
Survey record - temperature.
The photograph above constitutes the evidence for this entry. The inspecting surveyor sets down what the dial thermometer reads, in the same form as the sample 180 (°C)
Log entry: -8 (°C)
